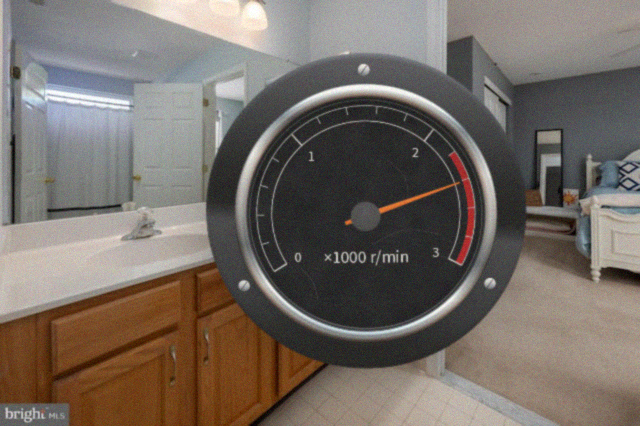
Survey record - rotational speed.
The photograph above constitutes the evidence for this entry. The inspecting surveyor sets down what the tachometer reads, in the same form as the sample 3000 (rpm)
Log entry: 2400 (rpm)
